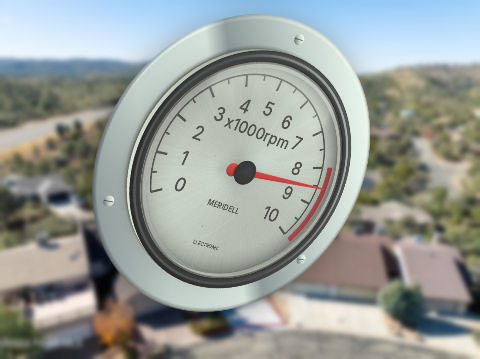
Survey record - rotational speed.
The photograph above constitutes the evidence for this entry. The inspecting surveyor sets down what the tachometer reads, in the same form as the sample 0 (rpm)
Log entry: 8500 (rpm)
